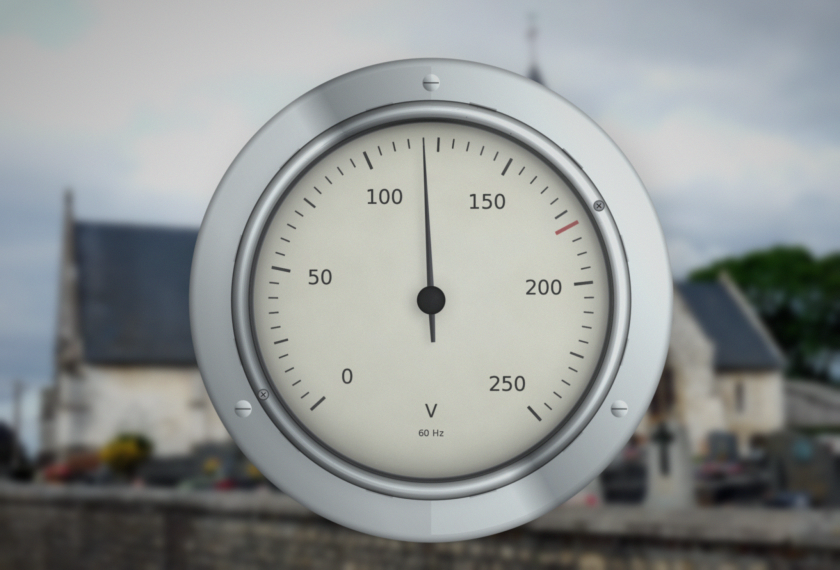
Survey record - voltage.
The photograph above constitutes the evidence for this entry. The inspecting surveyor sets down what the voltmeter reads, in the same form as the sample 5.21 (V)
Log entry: 120 (V)
